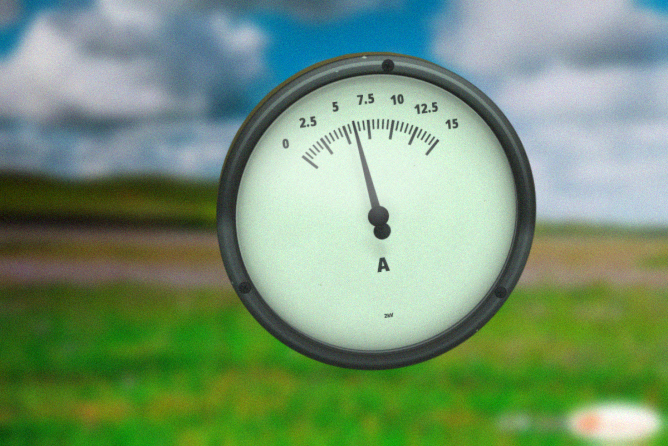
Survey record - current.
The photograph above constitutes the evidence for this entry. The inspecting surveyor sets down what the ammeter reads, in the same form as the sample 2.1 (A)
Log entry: 6 (A)
